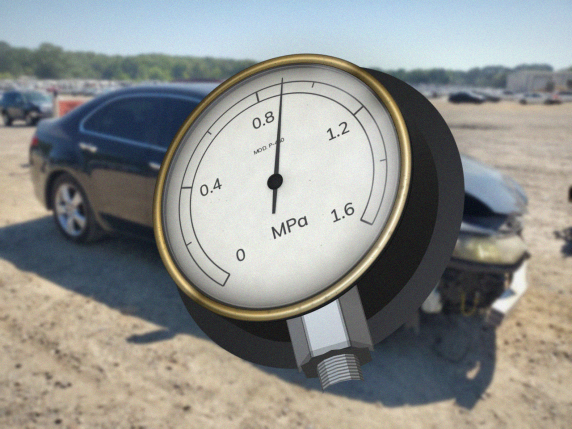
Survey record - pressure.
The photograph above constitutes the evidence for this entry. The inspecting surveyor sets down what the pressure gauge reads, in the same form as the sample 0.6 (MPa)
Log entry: 0.9 (MPa)
